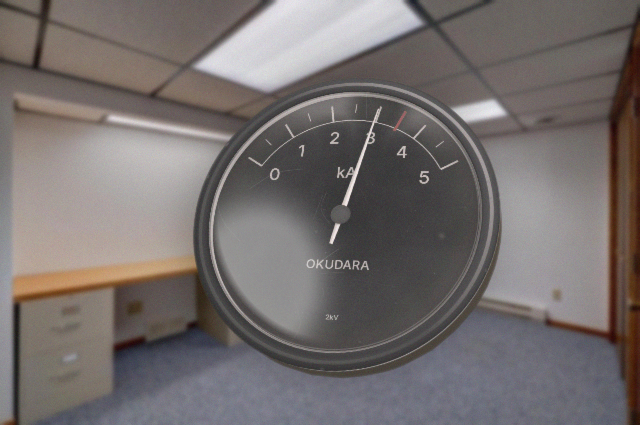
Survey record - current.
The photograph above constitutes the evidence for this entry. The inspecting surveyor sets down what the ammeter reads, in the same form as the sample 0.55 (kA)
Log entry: 3 (kA)
